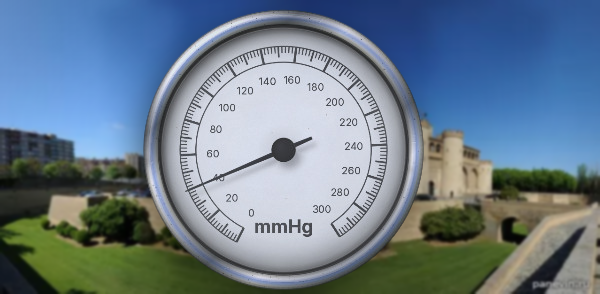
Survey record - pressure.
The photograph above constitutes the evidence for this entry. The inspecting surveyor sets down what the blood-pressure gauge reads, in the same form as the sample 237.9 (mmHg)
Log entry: 40 (mmHg)
